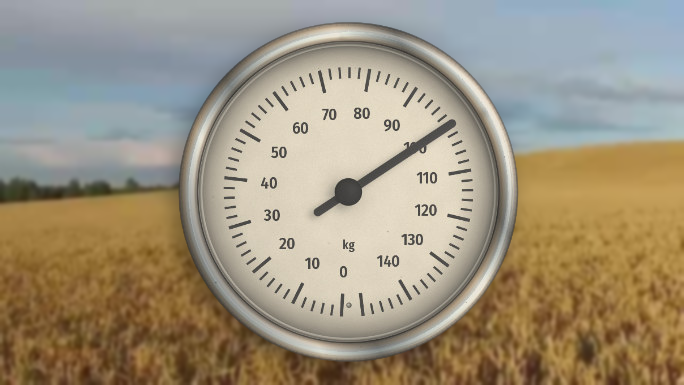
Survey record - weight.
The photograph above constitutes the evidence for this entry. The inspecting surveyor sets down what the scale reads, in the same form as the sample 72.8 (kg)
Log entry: 100 (kg)
